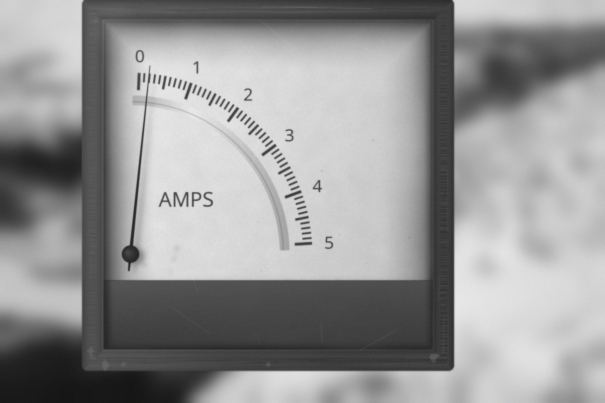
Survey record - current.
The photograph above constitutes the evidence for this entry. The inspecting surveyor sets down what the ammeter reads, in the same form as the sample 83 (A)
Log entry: 0.2 (A)
